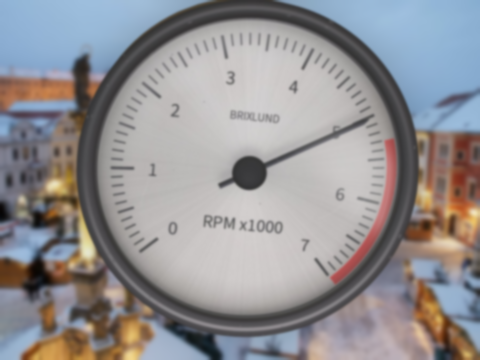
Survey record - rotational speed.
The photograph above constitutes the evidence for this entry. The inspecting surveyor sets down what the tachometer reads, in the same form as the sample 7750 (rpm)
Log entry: 5000 (rpm)
